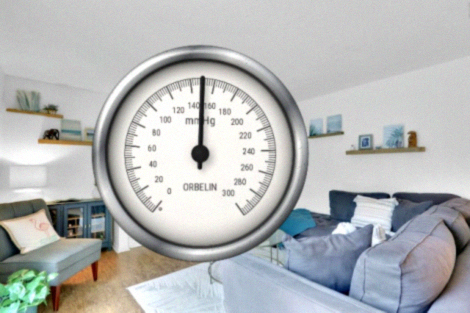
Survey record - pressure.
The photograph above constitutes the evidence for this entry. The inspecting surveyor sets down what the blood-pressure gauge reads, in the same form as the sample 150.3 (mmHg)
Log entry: 150 (mmHg)
